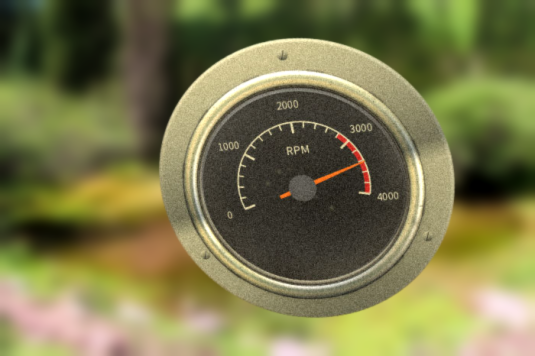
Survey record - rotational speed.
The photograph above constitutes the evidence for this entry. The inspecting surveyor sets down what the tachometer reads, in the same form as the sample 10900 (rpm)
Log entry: 3400 (rpm)
